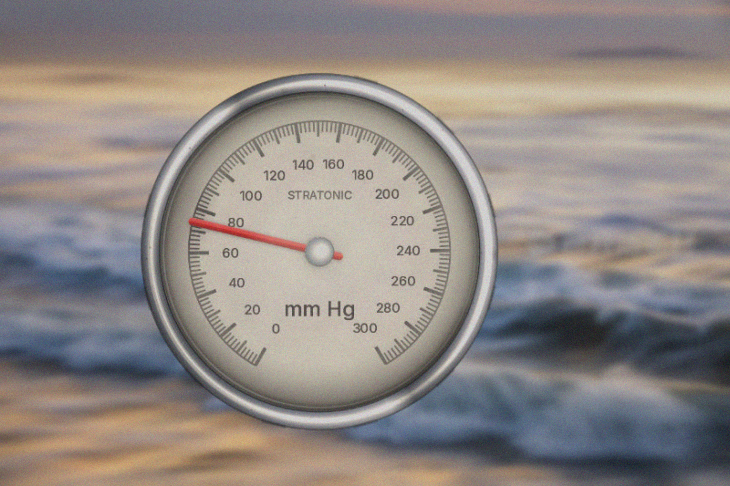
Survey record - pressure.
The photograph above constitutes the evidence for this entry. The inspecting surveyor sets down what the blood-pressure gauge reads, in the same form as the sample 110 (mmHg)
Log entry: 74 (mmHg)
